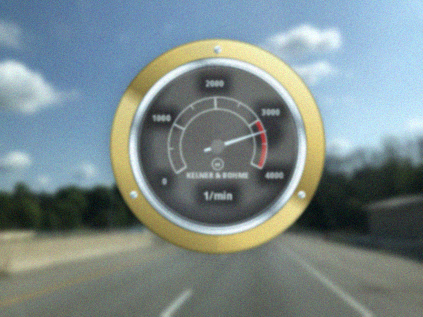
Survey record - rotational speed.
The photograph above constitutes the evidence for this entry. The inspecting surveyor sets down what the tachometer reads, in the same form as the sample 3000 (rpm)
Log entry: 3250 (rpm)
